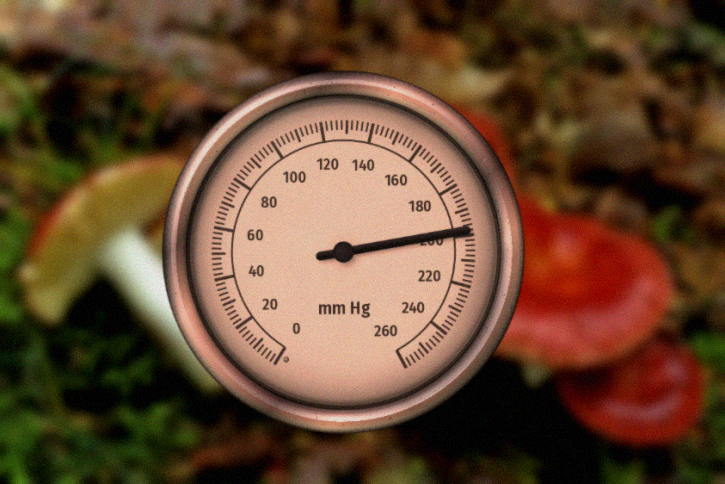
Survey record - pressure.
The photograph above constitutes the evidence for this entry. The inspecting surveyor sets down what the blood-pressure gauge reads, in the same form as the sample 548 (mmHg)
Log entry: 198 (mmHg)
